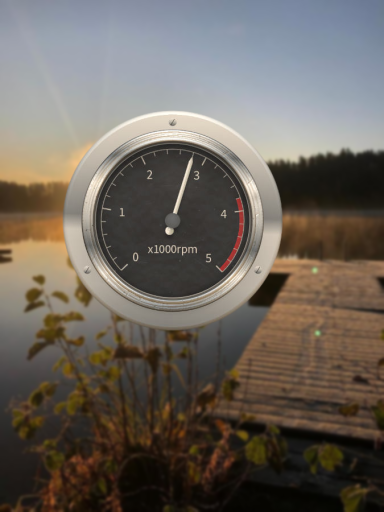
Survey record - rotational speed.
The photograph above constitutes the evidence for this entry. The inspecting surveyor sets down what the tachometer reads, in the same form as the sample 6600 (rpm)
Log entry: 2800 (rpm)
